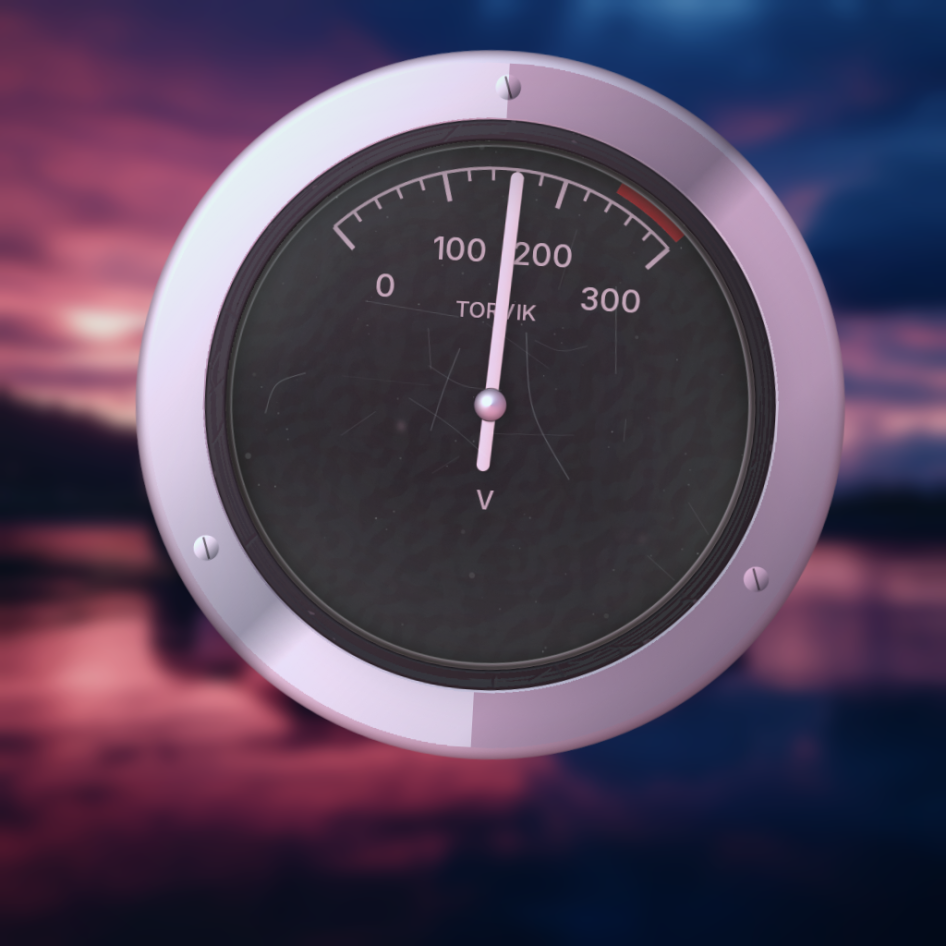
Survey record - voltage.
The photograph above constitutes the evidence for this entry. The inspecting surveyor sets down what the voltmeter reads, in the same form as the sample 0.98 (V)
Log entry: 160 (V)
